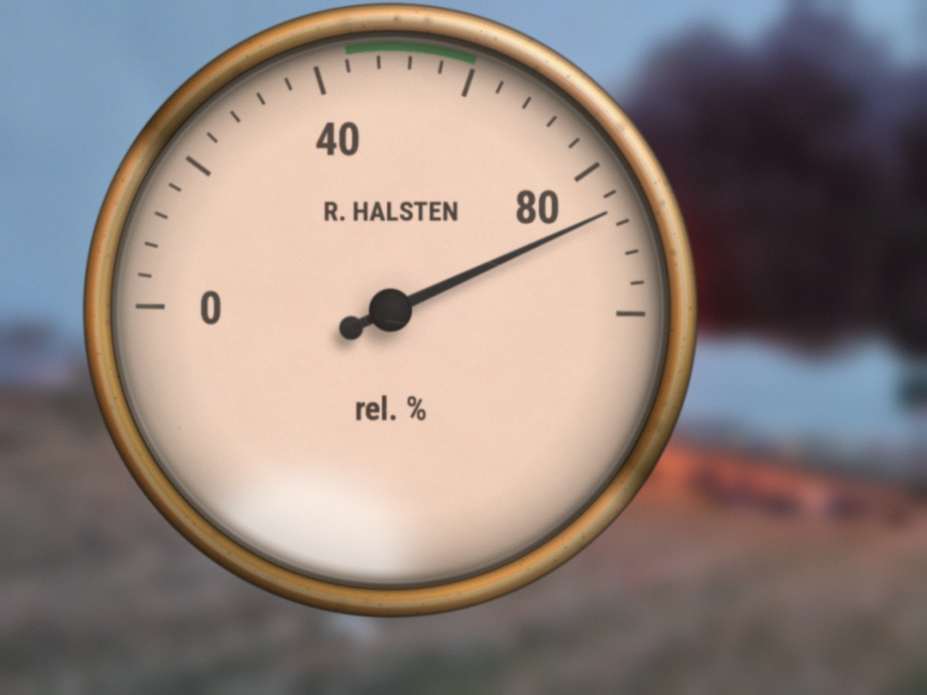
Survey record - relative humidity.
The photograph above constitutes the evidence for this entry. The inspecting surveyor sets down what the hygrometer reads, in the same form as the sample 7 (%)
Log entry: 86 (%)
